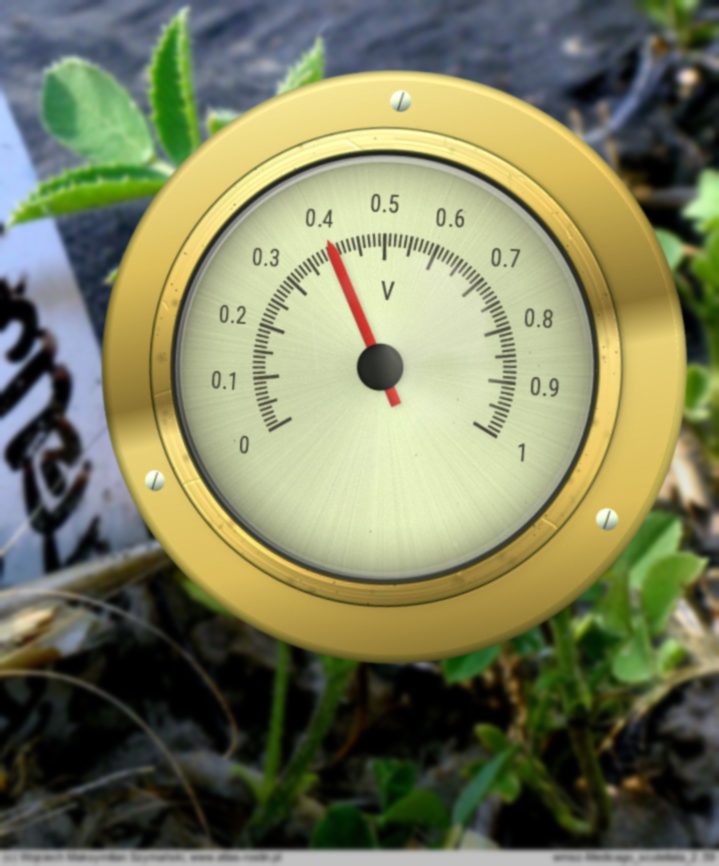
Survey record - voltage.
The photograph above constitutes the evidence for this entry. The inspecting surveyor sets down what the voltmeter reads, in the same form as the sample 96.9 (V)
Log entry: 0.4 (V)
